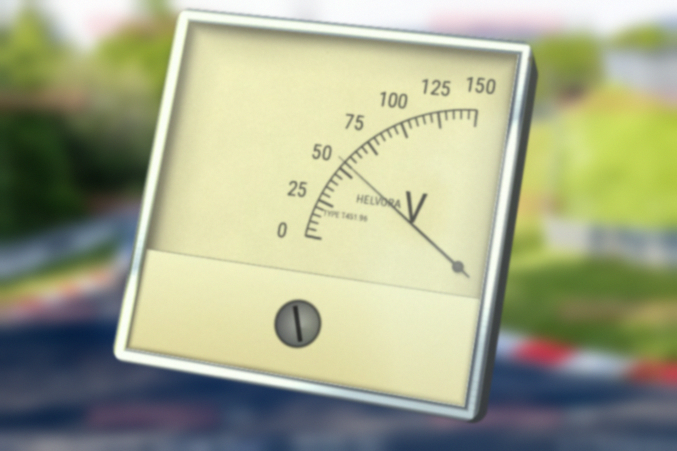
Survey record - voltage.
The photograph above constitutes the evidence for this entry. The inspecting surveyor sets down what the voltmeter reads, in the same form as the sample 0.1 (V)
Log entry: 55 (V)
